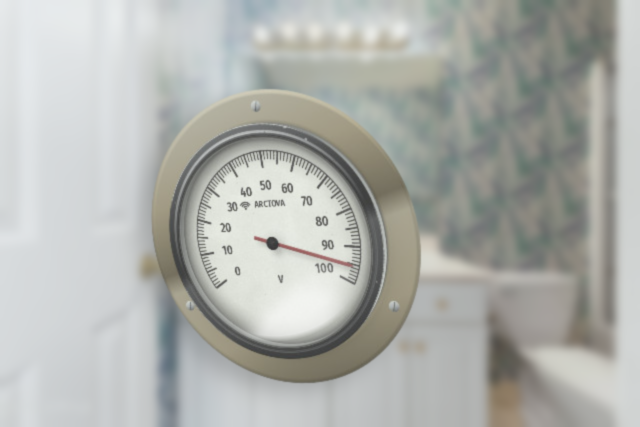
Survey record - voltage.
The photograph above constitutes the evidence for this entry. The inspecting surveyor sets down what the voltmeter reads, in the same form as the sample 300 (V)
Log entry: 95 (V)
